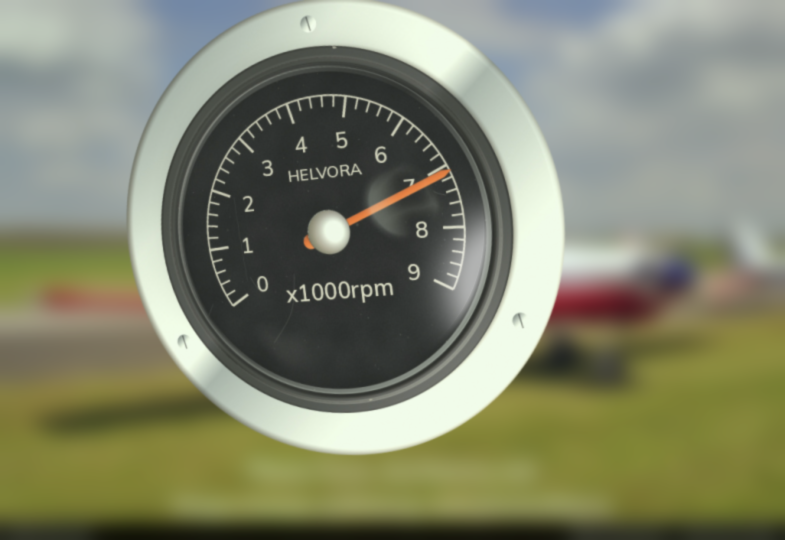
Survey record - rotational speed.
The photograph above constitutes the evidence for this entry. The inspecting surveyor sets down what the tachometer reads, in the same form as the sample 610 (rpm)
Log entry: 7100 (rpm)
